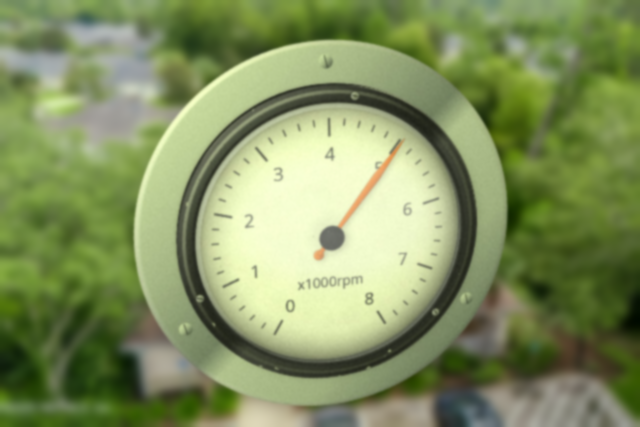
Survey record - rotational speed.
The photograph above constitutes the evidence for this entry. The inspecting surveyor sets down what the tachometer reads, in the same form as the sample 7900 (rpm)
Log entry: 5000 (rpm)
